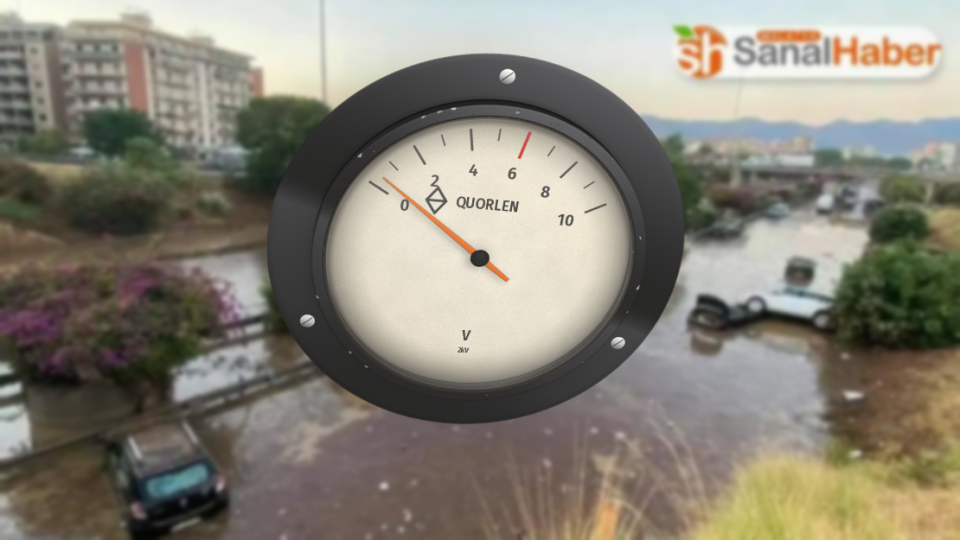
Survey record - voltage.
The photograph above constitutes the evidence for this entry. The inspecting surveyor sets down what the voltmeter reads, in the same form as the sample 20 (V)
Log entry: 0.5 (V)
